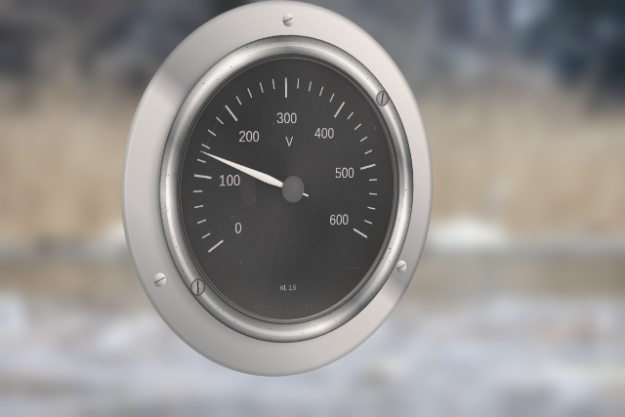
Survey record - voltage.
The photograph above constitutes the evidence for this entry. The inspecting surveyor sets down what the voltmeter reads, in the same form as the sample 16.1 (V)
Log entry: 130 (V)
